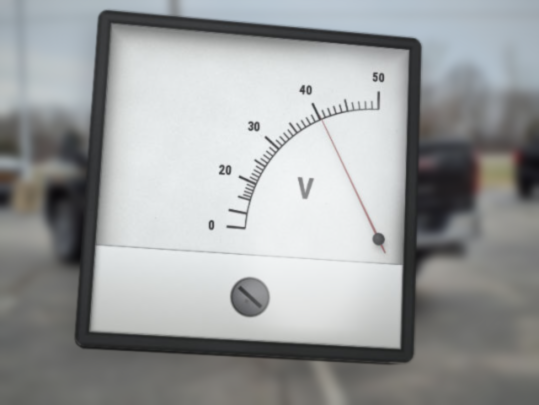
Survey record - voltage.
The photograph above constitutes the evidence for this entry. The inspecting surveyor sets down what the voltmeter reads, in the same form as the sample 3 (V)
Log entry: 40 (V)
